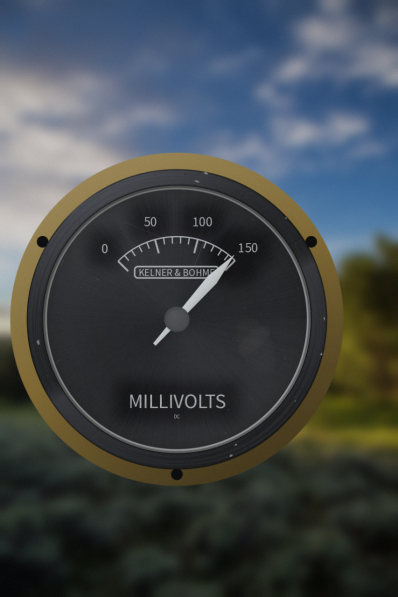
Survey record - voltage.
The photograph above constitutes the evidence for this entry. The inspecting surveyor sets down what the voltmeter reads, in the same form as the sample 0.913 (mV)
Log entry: 145 (mV)
